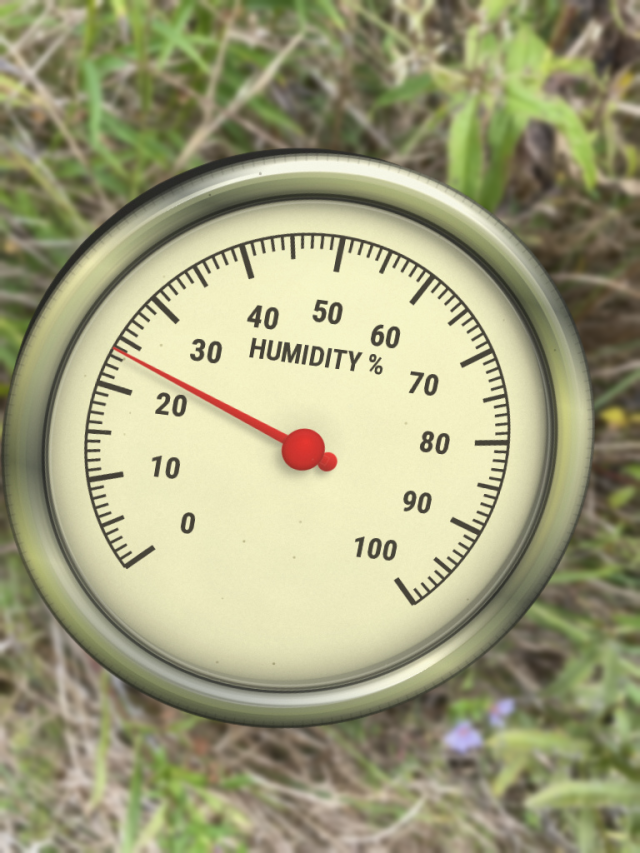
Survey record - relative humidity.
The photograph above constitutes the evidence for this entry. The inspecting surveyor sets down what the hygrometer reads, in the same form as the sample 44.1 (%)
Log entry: 24 (%)
